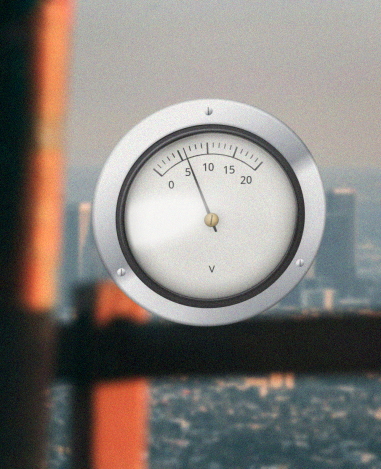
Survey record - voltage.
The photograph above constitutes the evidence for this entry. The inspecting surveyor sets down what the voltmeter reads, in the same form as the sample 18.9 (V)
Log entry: 6 (V)
